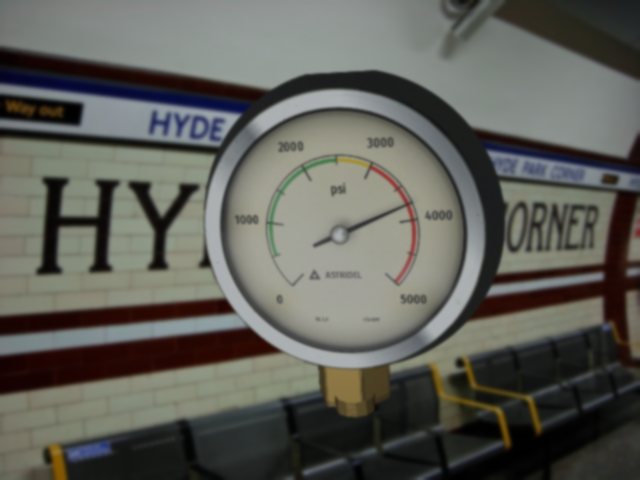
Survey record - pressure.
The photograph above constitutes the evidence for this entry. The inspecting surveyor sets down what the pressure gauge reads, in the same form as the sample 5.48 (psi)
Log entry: 3750 (psi)
